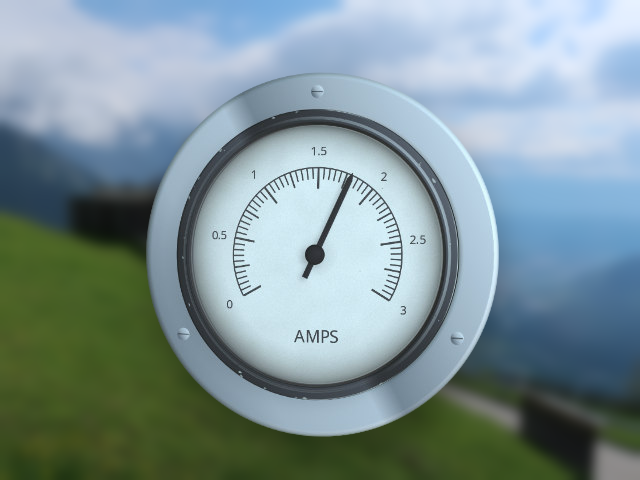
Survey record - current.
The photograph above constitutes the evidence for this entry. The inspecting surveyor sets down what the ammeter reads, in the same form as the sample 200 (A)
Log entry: 1.8 (A)
